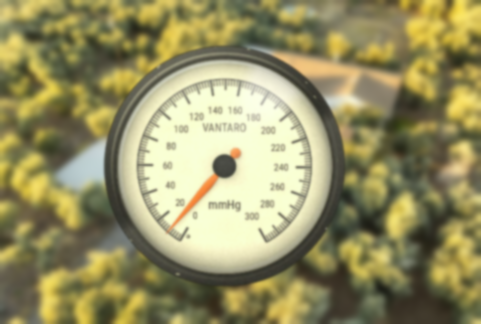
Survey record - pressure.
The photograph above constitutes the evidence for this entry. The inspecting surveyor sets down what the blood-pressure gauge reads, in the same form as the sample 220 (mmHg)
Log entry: 10 (mmHg)
